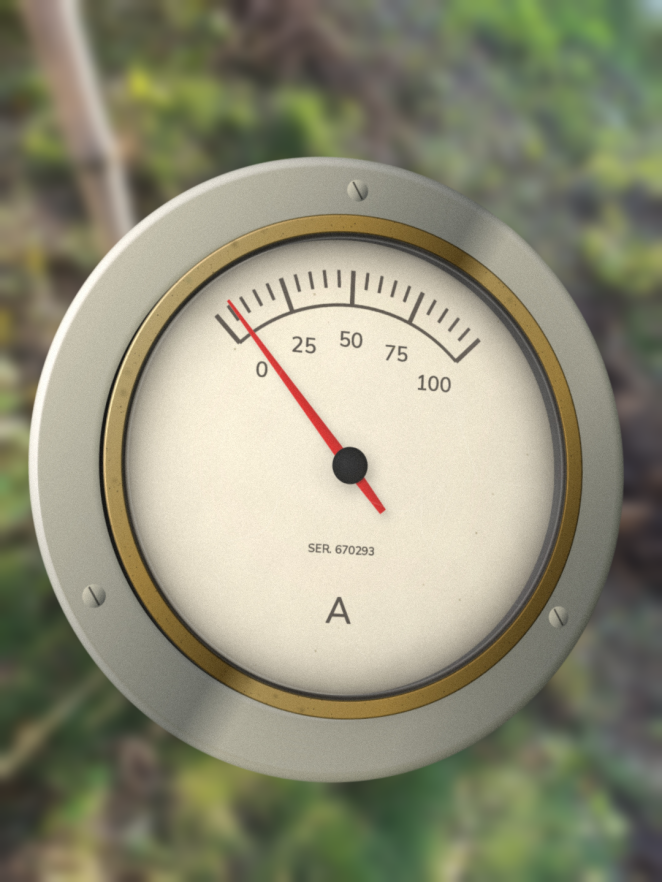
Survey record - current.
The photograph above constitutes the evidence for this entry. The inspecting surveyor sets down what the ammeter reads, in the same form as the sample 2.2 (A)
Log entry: 5 (A)
